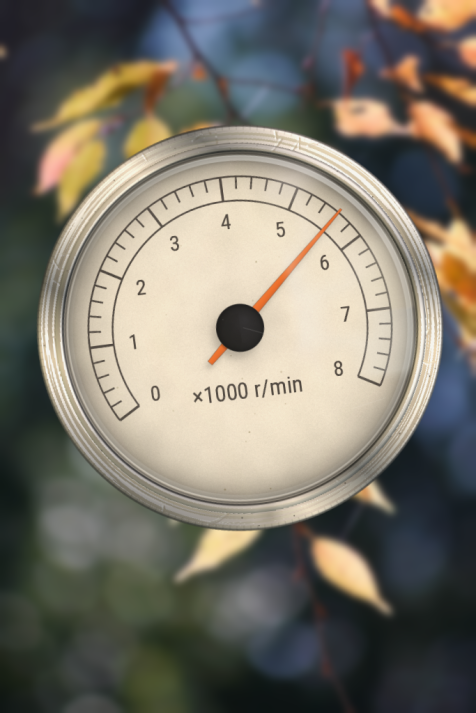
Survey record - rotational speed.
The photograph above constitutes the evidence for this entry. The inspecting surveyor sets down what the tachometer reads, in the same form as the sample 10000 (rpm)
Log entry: 5600 (rpm)
